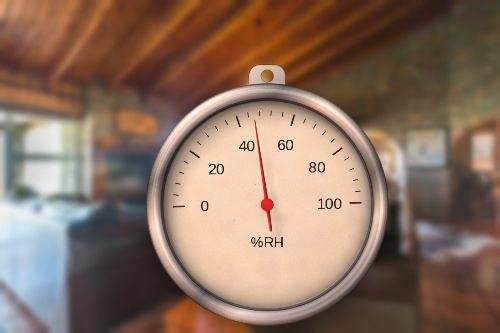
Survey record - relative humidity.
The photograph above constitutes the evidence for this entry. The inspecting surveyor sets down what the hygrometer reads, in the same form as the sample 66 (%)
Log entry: 46 (%)
